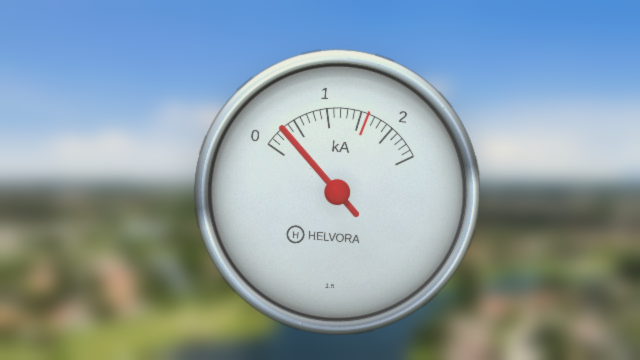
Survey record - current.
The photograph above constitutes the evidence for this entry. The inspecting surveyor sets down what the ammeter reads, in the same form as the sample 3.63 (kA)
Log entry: 0.3 (kA)
